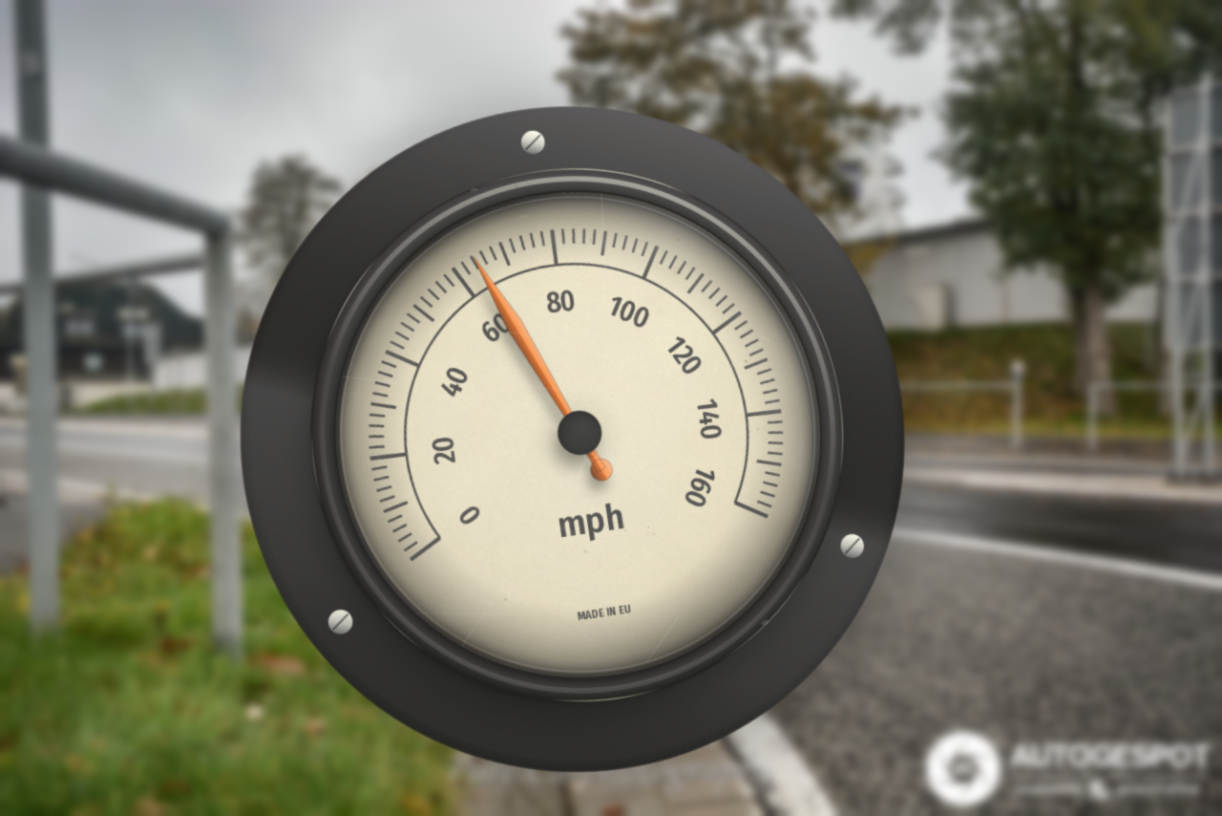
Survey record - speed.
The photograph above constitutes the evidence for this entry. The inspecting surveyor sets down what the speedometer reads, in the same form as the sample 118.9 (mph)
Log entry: 64 (mph)
